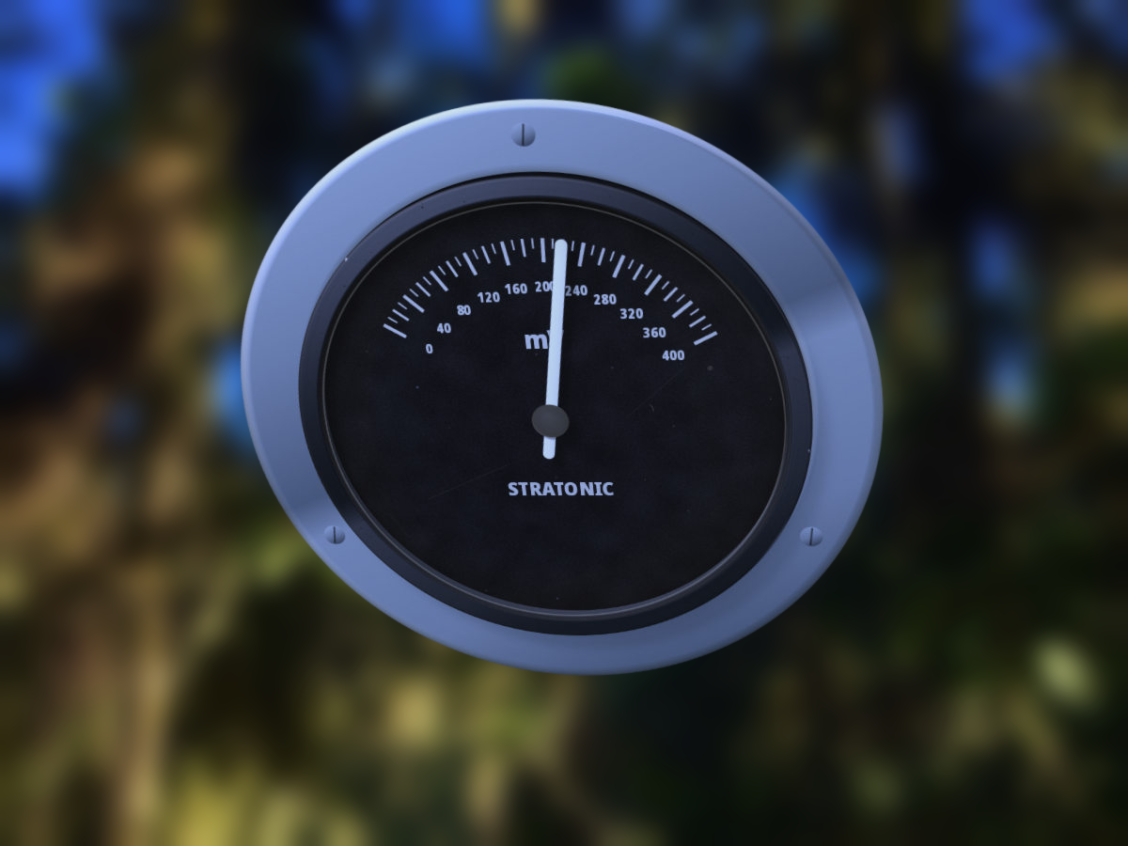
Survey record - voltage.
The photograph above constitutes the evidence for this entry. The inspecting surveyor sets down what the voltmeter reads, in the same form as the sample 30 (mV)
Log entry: 220 (mV)
